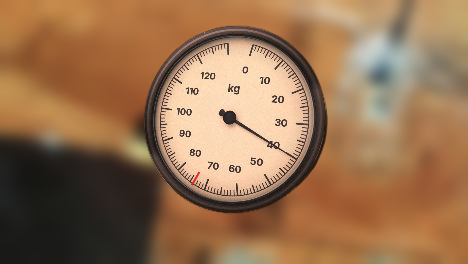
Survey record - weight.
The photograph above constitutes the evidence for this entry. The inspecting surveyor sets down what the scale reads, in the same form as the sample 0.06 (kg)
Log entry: 40 (kg)
